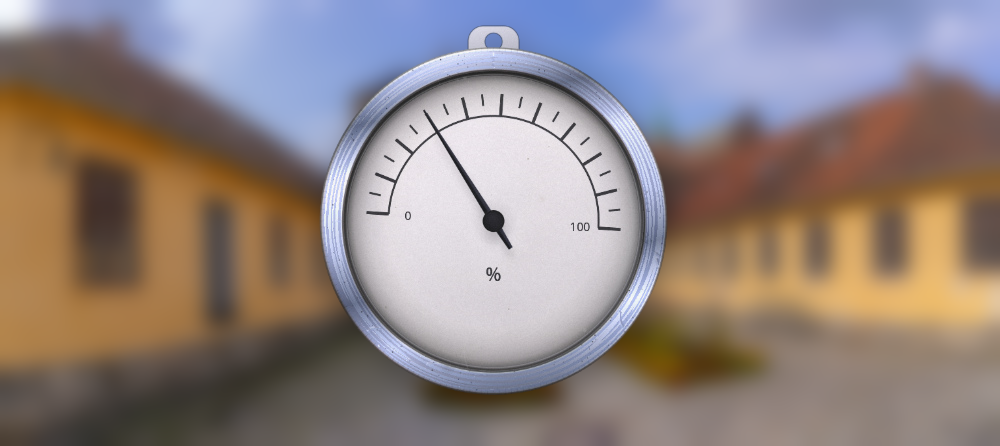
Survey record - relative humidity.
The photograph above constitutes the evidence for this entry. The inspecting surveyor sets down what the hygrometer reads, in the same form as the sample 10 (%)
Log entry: 30 (%)
